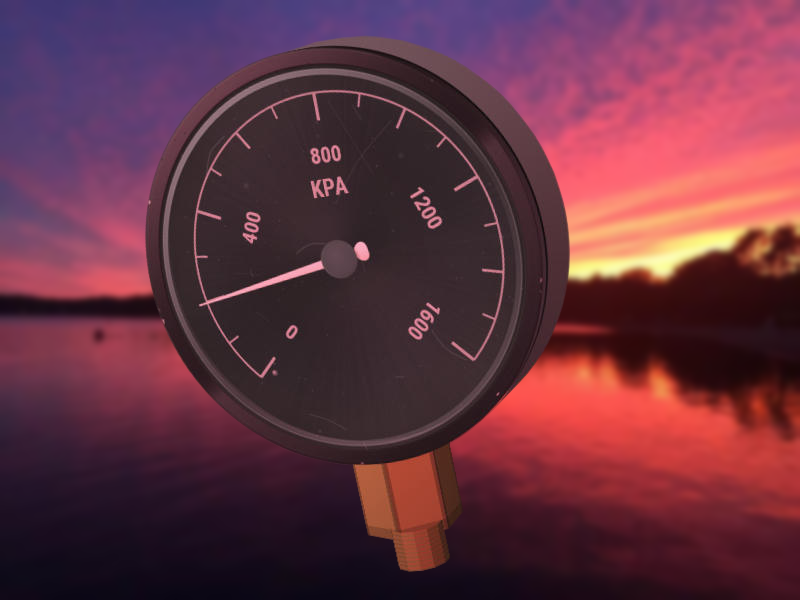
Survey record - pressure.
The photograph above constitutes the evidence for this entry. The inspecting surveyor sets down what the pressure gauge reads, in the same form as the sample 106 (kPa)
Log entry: 200 (kPa)
